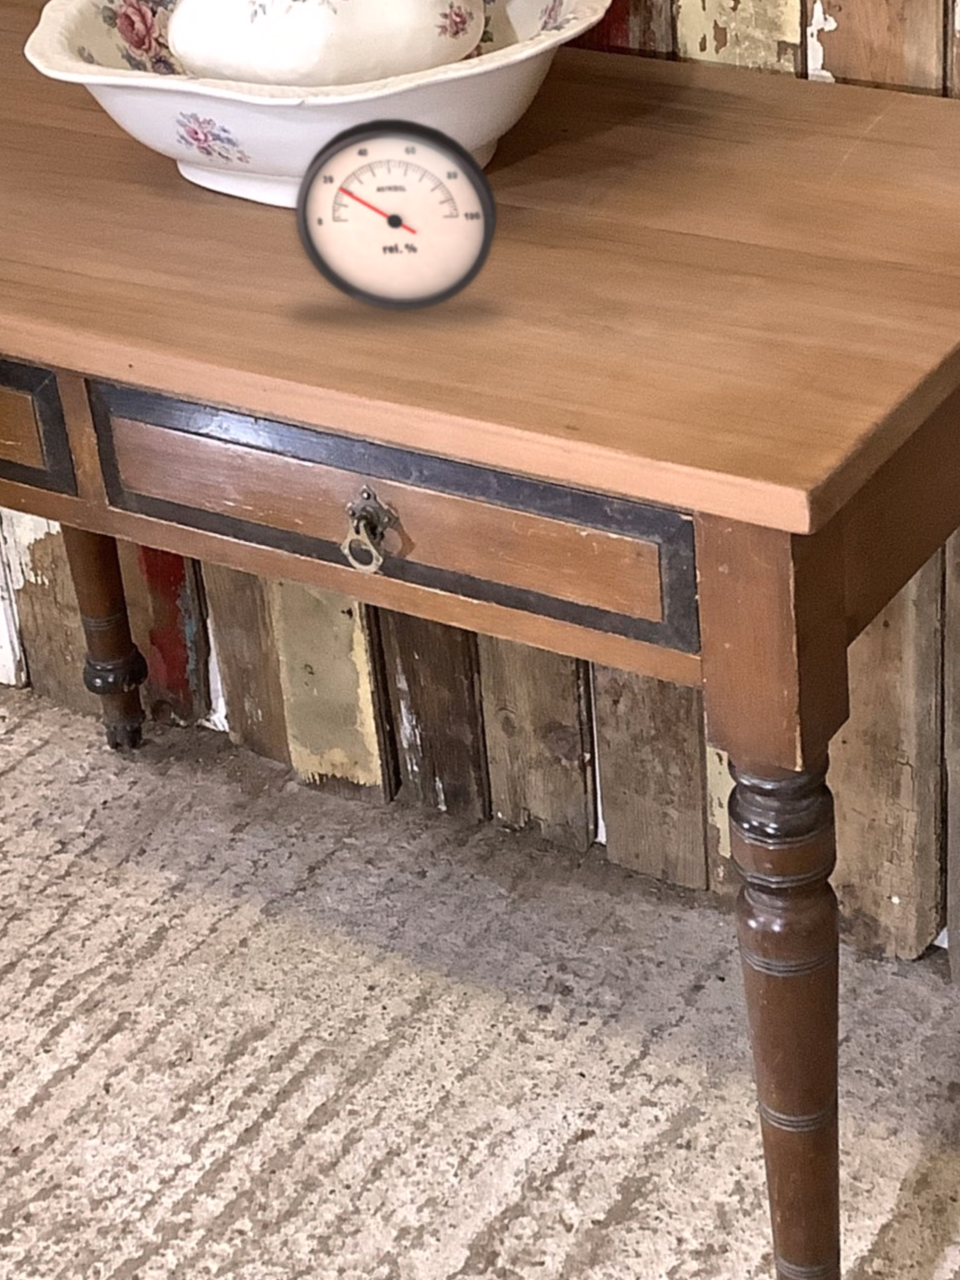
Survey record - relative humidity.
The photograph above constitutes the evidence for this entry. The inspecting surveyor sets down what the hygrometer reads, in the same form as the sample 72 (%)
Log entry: 20 (%)
